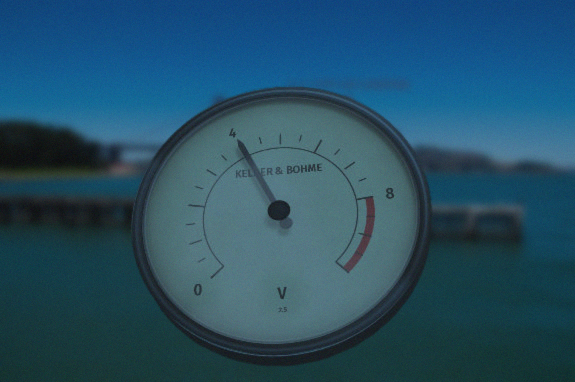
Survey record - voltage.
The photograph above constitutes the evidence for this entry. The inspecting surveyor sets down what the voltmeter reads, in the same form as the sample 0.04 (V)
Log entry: 4 (V)
